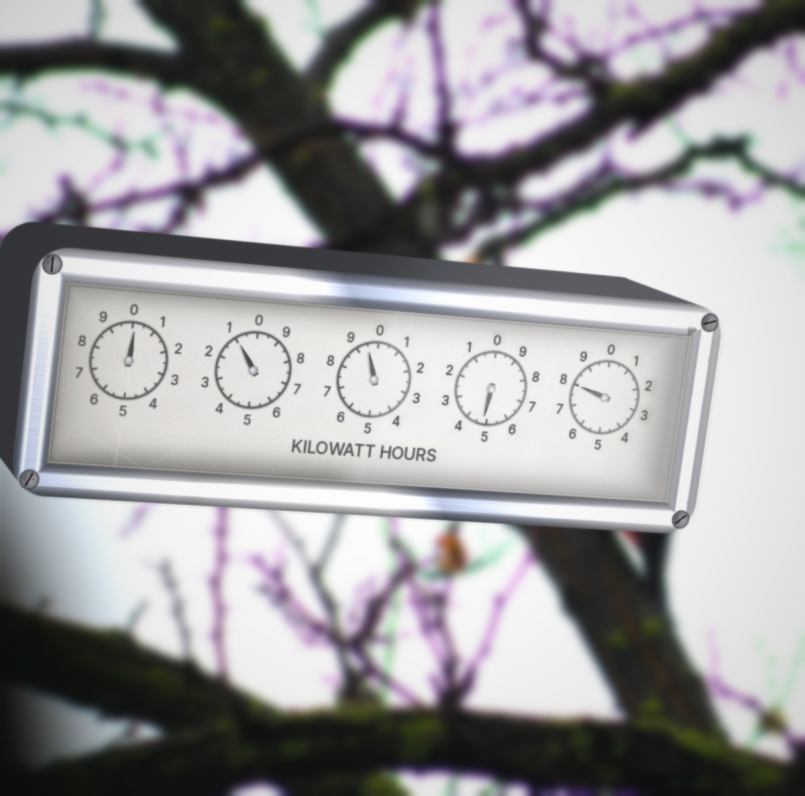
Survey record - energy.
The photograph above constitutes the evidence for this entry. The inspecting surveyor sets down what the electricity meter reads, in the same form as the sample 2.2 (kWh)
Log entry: 948 (kWh)
